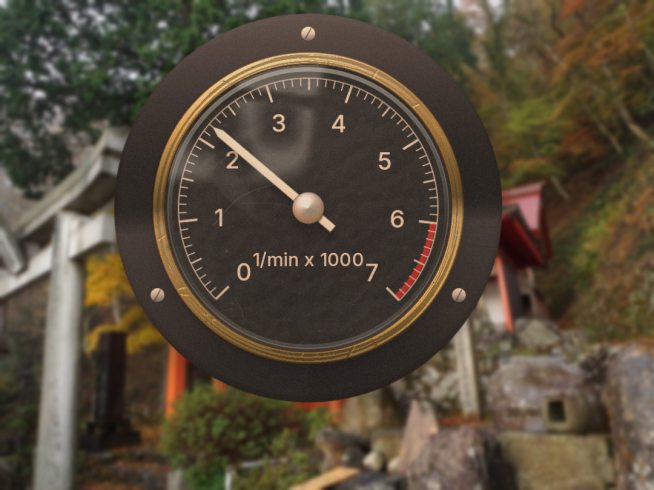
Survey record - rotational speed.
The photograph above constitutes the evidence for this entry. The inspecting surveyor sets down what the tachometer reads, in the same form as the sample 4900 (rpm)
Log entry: 2200 (rpm)
